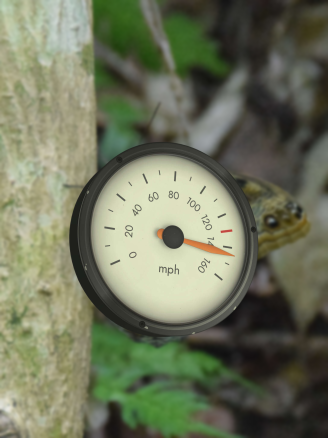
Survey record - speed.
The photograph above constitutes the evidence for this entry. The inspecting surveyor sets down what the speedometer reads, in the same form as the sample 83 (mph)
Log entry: 145 (mph)
